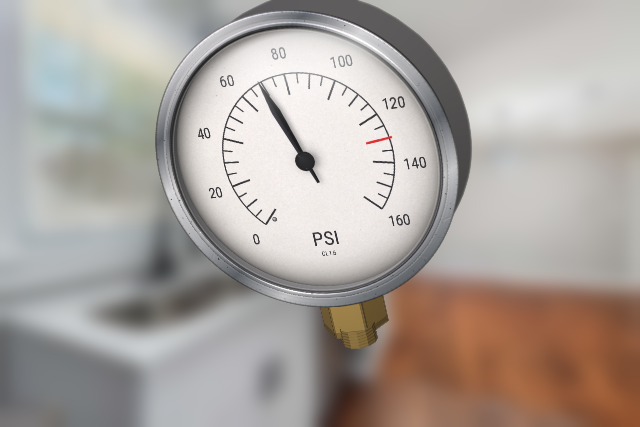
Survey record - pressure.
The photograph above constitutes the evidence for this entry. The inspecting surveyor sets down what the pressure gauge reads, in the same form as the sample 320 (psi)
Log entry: 70 (psi)
